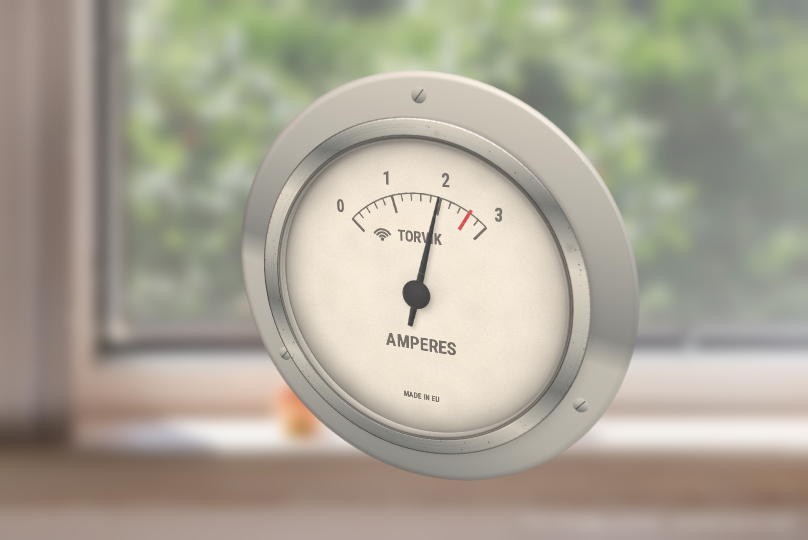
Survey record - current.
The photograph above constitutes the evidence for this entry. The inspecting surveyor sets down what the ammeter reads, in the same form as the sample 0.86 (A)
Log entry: 2 (A)
